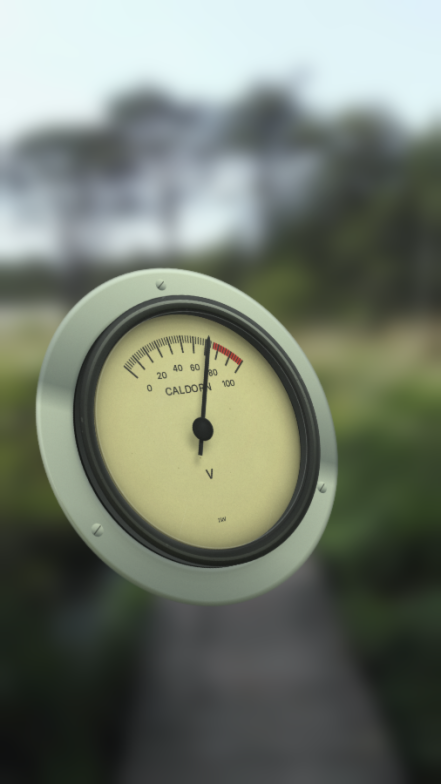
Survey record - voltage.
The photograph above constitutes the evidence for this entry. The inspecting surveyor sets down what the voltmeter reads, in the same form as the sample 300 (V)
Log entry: 70 (V)
